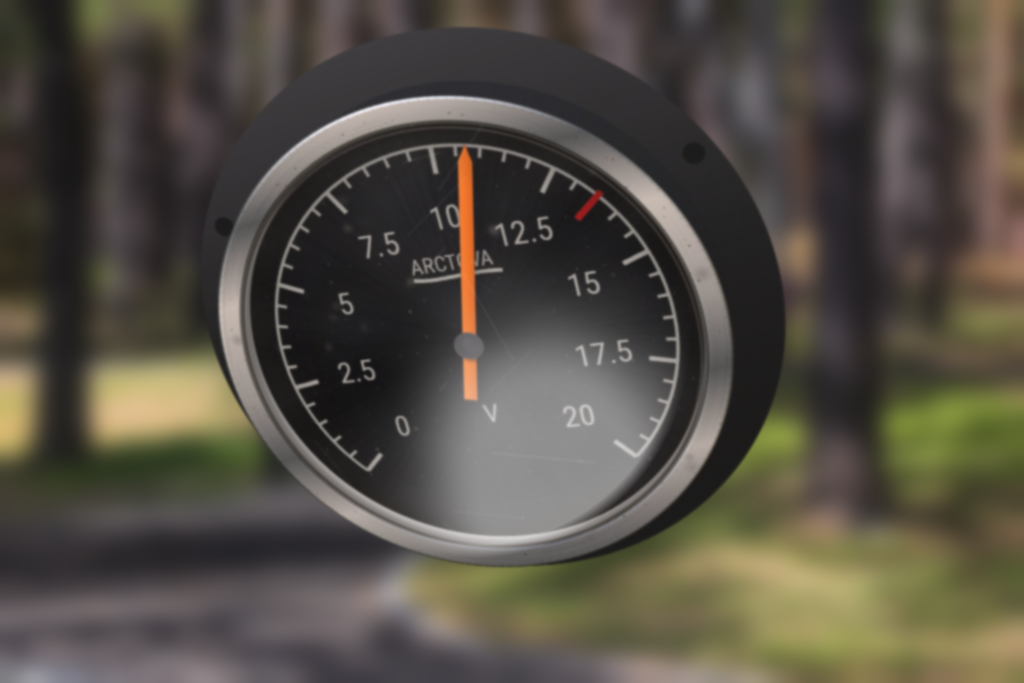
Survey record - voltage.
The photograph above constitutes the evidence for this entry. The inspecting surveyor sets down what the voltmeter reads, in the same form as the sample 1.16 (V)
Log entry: 10.75 (V)
